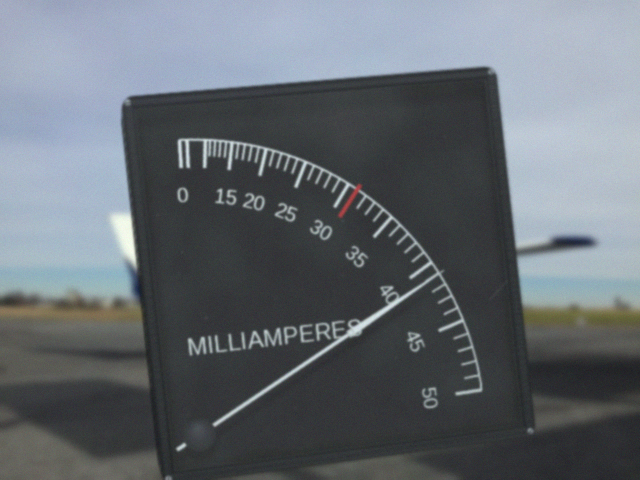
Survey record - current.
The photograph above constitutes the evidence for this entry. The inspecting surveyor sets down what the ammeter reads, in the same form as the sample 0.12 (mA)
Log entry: 41 (mA)
